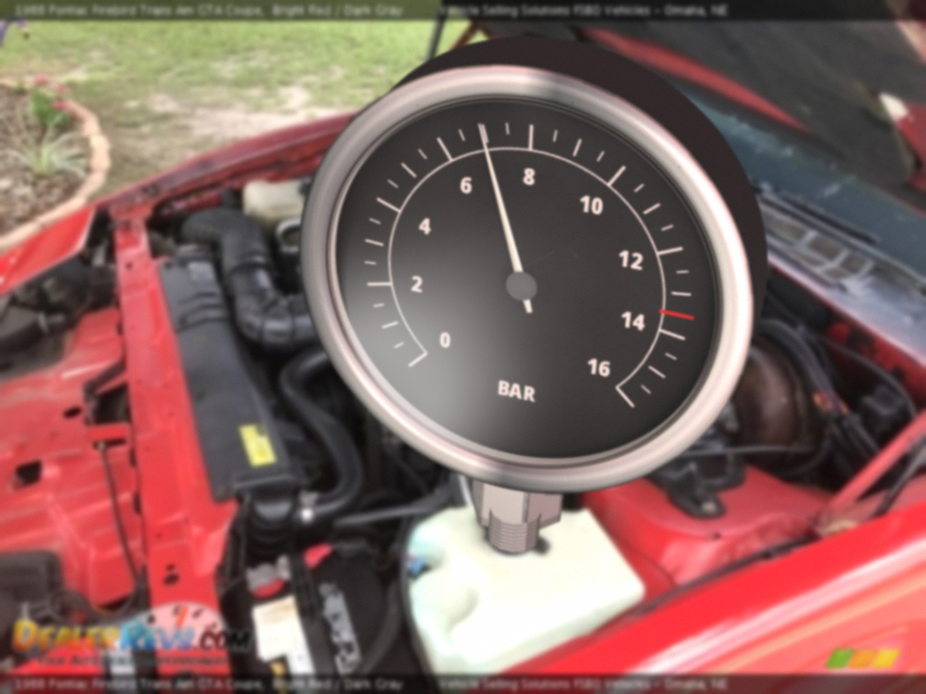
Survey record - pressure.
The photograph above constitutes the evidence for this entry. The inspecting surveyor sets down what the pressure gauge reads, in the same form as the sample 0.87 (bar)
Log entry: 7 (bar)
